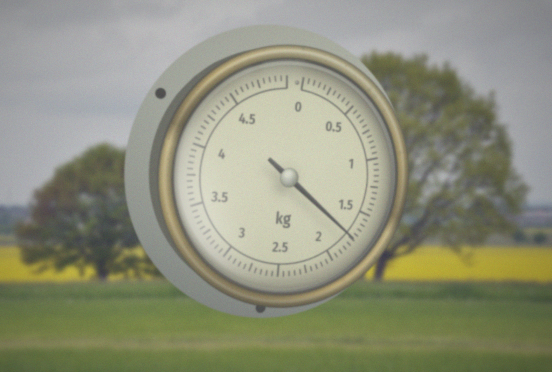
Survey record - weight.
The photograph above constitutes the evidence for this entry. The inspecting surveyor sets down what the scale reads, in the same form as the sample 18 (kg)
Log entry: 1.75 (kg)
